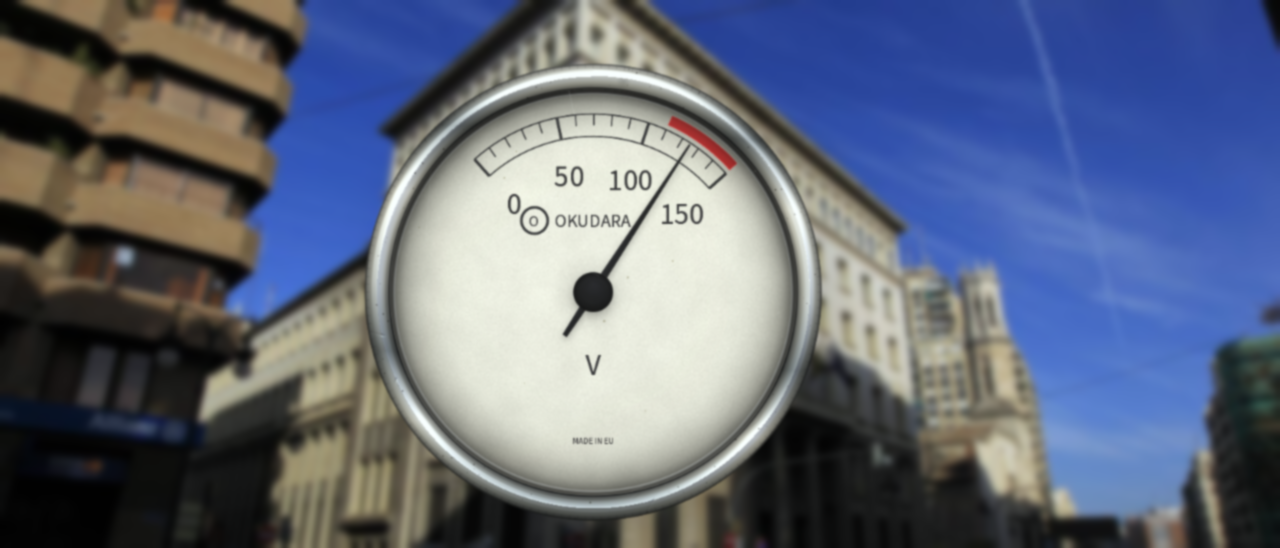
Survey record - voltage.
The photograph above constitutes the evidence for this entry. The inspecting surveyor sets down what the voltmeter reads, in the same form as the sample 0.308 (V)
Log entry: 125 (V)
